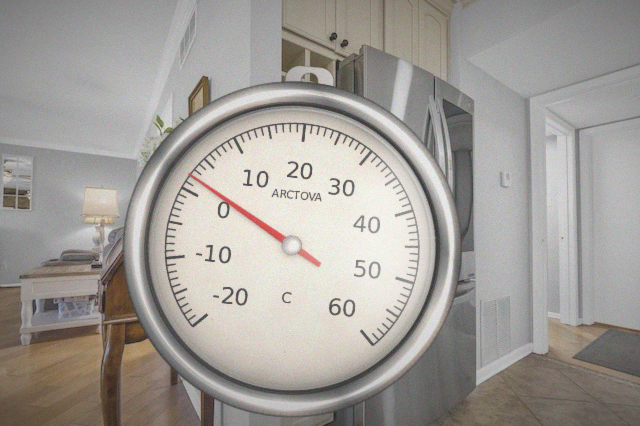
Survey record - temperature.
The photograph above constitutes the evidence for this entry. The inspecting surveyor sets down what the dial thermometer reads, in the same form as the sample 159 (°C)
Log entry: 2 (°C)
